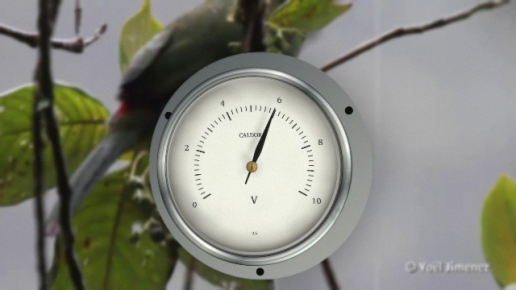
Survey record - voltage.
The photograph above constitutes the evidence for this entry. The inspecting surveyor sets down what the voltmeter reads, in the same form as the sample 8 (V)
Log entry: 6 (V)
